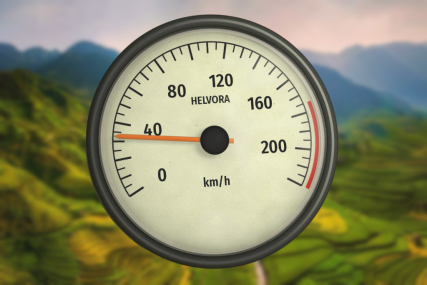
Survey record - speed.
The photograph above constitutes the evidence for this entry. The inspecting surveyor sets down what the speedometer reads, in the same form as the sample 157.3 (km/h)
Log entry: 32.5 (km/h)
